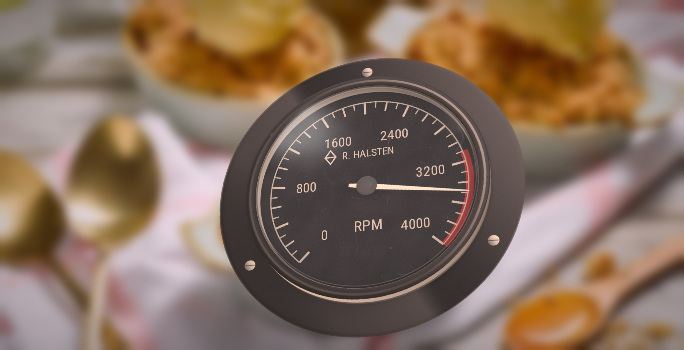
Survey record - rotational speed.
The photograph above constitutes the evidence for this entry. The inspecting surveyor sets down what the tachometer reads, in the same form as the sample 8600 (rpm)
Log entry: 3500 (rpm)
